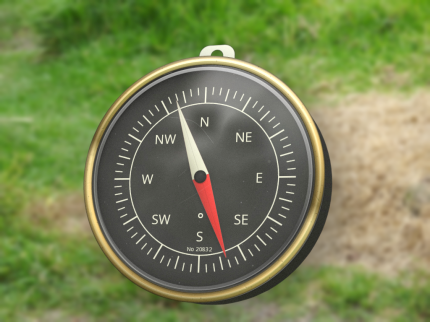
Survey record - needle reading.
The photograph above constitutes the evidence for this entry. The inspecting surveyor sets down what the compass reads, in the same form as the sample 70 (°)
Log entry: 160 (°)
